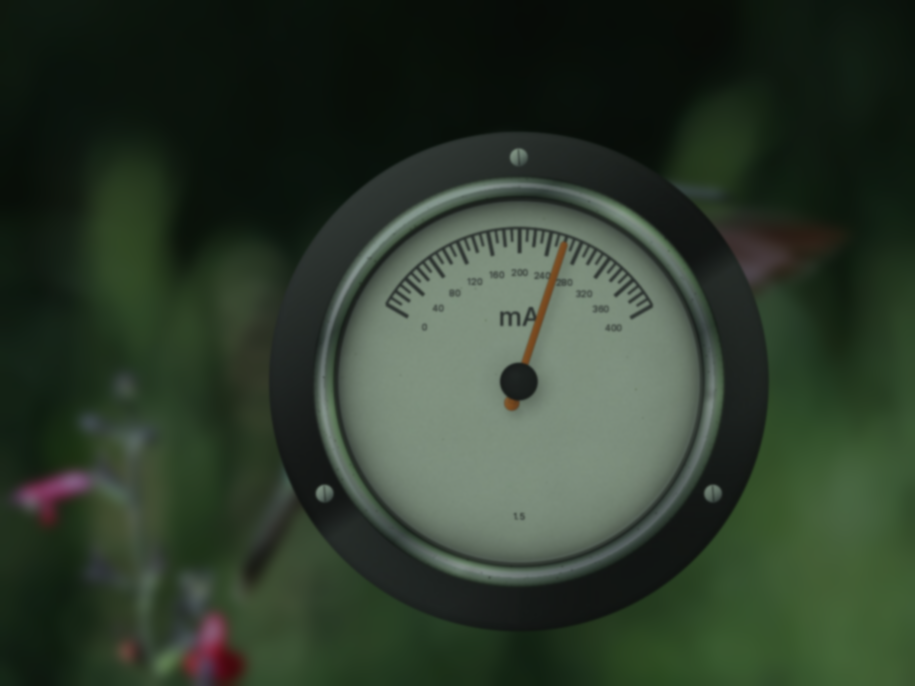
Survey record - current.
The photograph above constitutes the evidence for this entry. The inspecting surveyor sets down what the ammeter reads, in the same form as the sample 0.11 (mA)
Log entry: 260 (mA)
